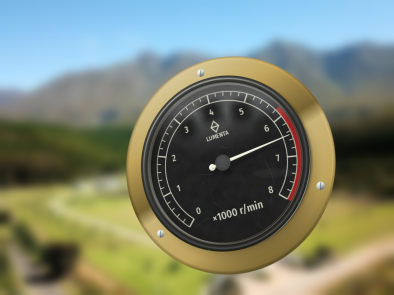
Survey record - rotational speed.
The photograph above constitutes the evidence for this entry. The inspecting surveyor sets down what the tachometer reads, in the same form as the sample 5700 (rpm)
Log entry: 6500 (rpm)
